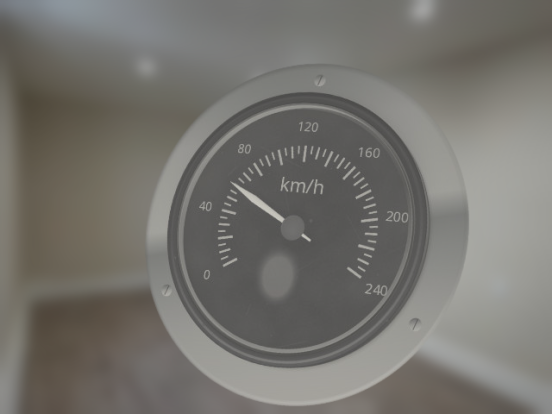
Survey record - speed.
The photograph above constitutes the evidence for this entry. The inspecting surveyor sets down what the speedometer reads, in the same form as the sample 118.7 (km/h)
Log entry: 60 (km/h)
